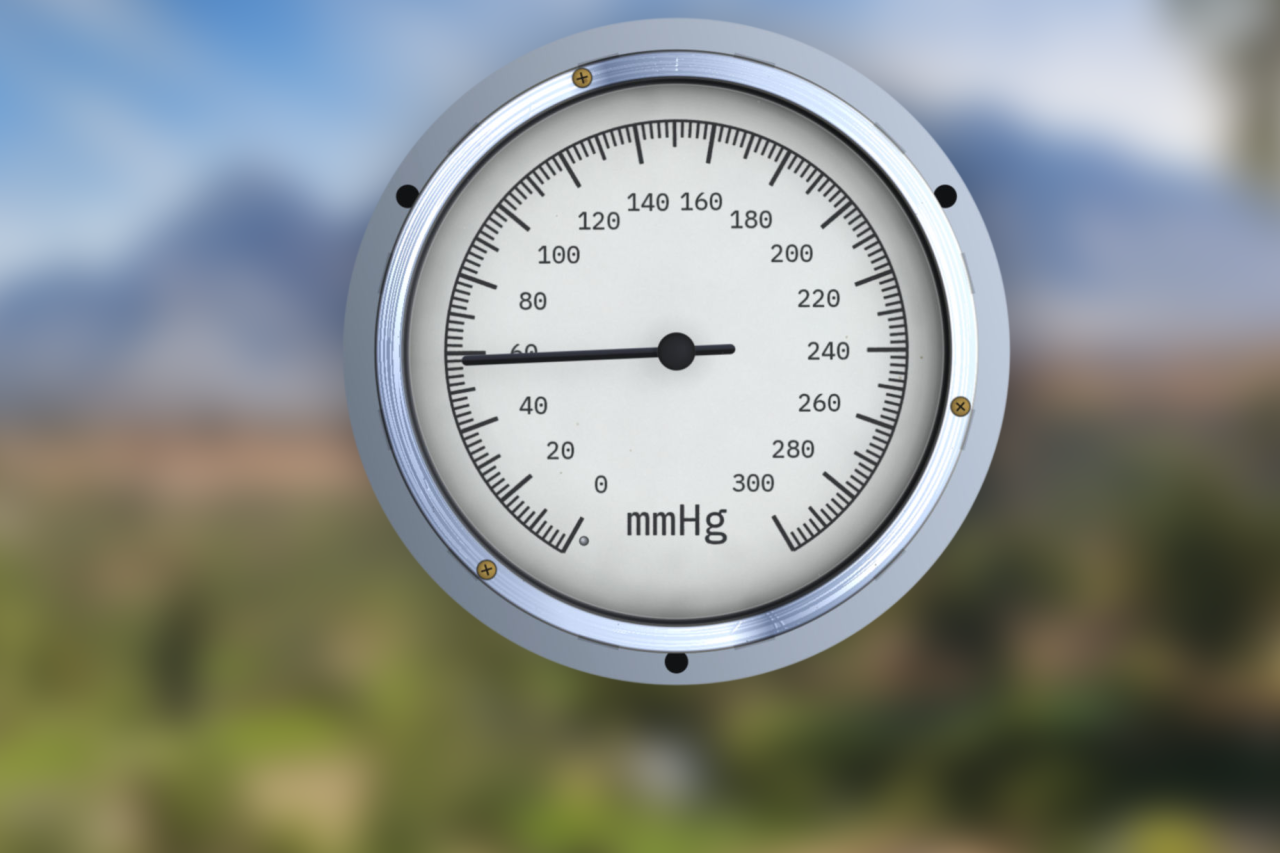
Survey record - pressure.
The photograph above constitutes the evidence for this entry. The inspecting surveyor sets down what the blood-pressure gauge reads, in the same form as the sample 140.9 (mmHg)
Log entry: 58 (mmHg)
